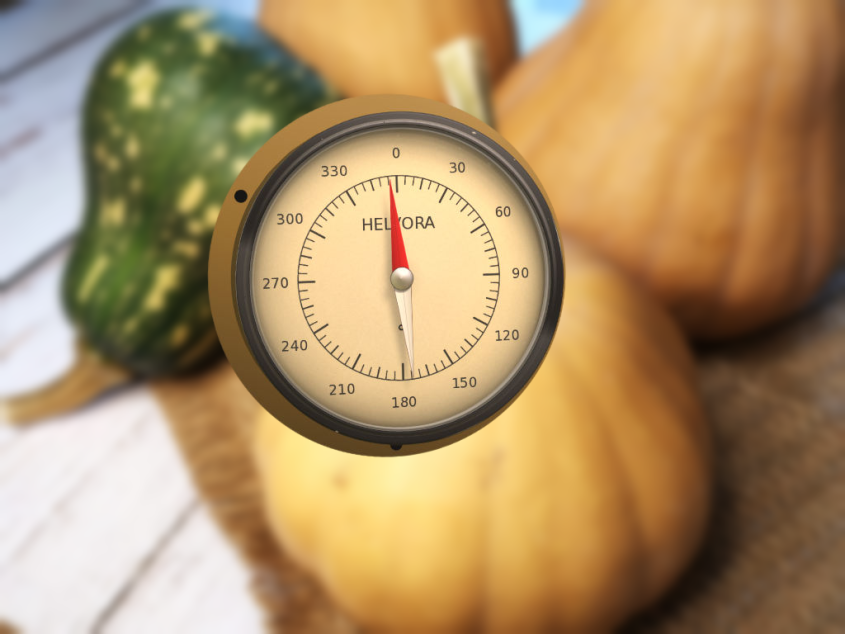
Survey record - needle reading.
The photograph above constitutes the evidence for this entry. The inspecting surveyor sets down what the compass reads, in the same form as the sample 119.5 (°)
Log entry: 355 (°)
